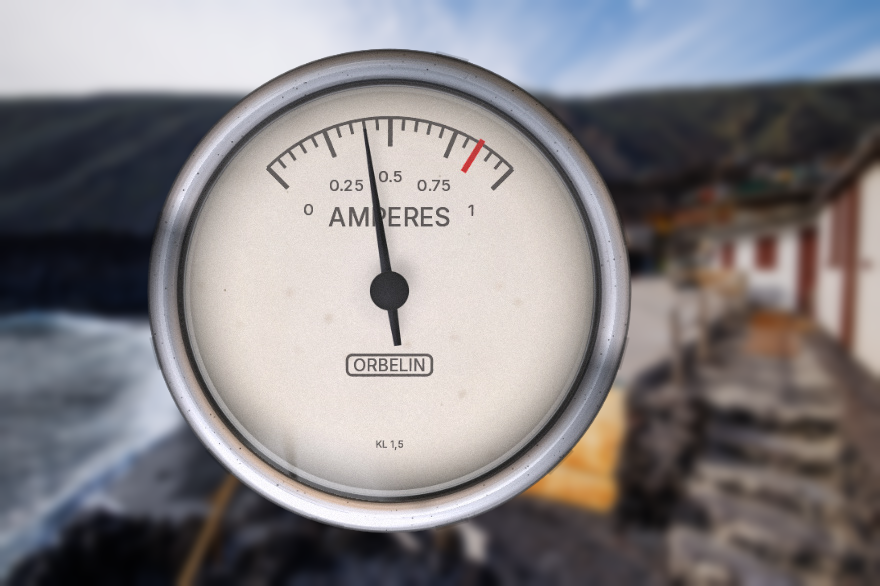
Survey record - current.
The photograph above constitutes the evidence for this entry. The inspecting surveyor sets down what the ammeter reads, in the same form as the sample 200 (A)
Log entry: 0.4 (A)
